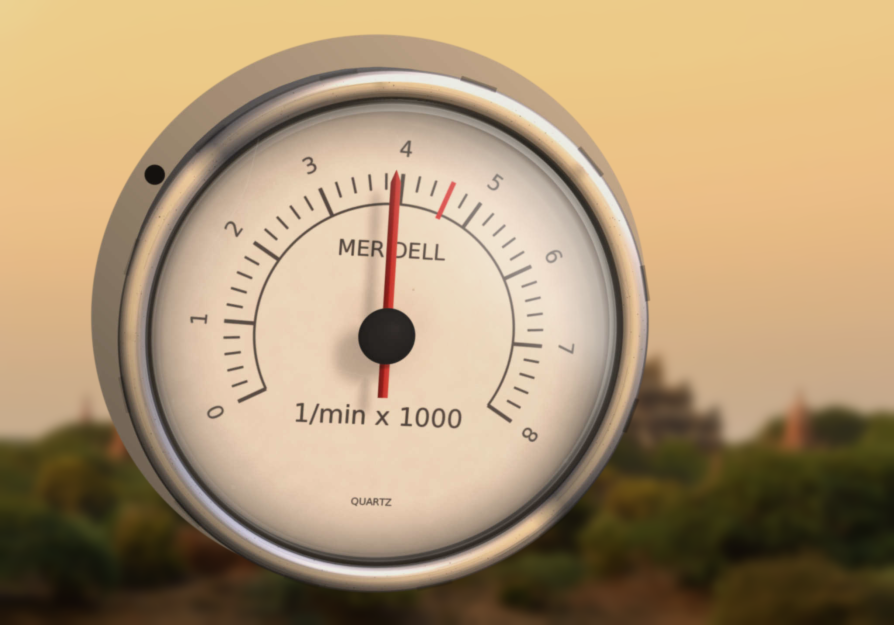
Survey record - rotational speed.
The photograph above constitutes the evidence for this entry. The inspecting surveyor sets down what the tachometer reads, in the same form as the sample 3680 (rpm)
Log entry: 3900 (rpm)
